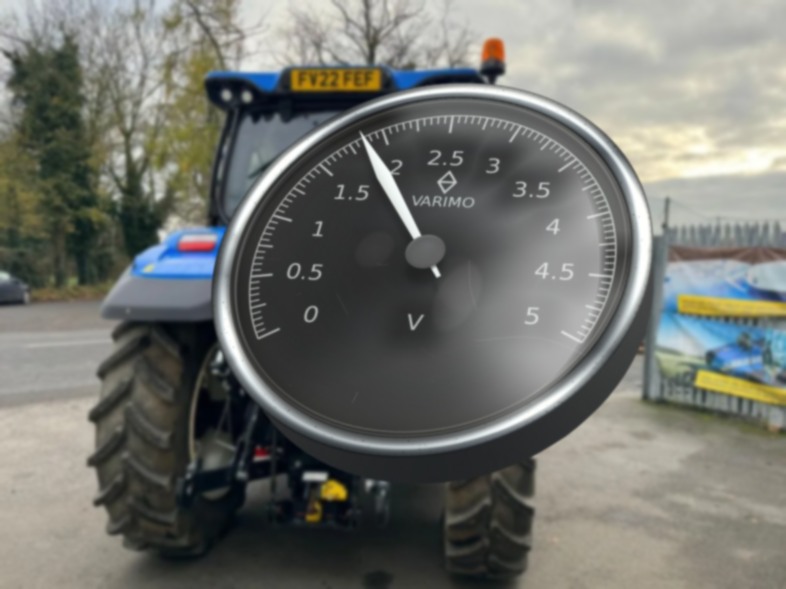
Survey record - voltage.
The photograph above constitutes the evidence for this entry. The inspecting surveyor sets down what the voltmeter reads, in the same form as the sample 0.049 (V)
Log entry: 1.85 (V)
